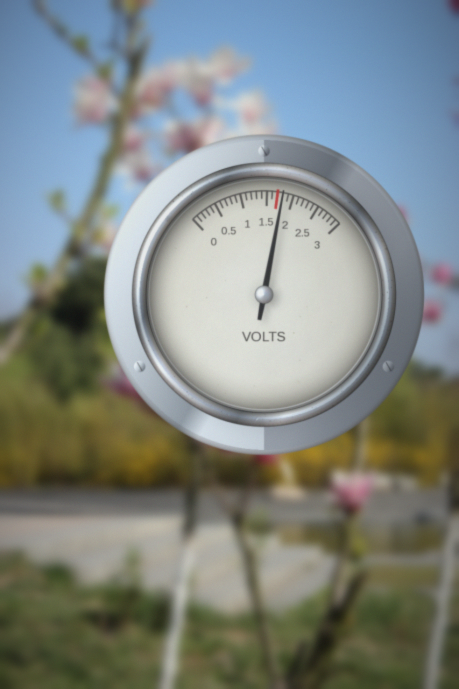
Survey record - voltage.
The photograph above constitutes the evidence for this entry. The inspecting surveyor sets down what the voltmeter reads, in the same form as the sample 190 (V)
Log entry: 1.8 (V)
